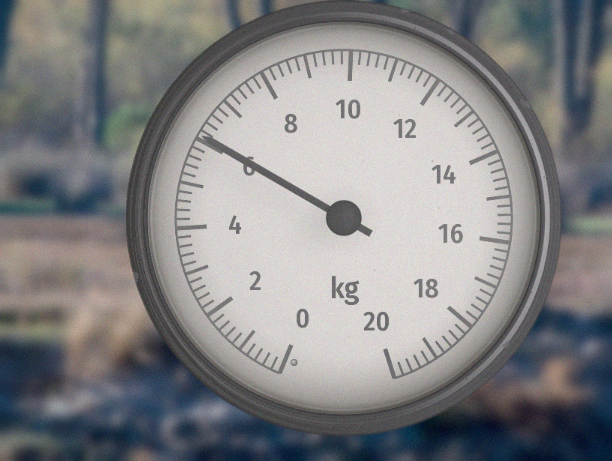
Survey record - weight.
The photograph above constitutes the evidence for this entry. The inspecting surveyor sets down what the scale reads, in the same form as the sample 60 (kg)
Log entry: 6.1 (kg)
